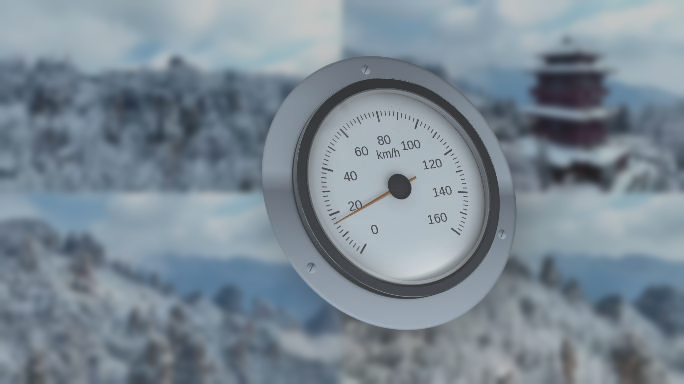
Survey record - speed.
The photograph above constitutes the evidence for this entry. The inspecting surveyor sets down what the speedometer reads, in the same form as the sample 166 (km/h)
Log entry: 16 (km/h)
